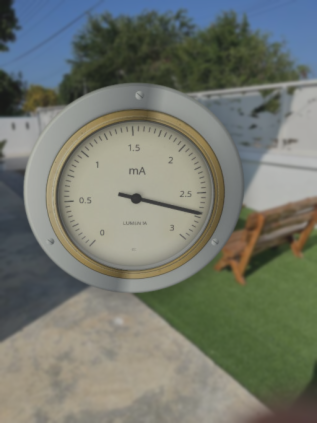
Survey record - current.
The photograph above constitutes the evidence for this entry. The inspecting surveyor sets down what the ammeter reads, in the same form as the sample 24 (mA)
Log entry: 2.7 (mA)
